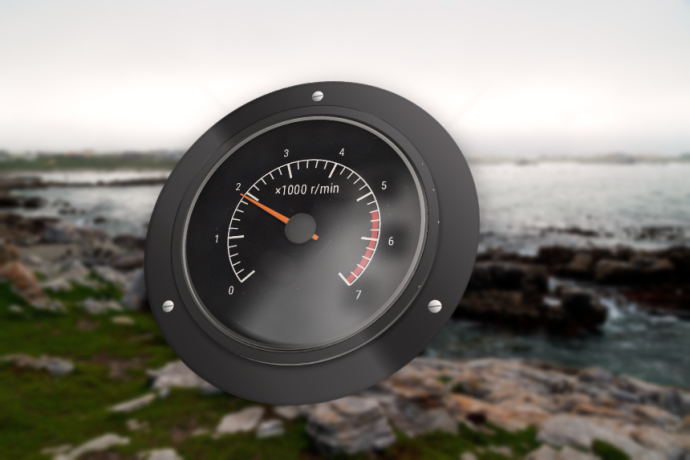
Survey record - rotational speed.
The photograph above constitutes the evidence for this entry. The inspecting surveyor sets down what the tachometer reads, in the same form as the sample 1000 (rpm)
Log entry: 1900 (rpm)
